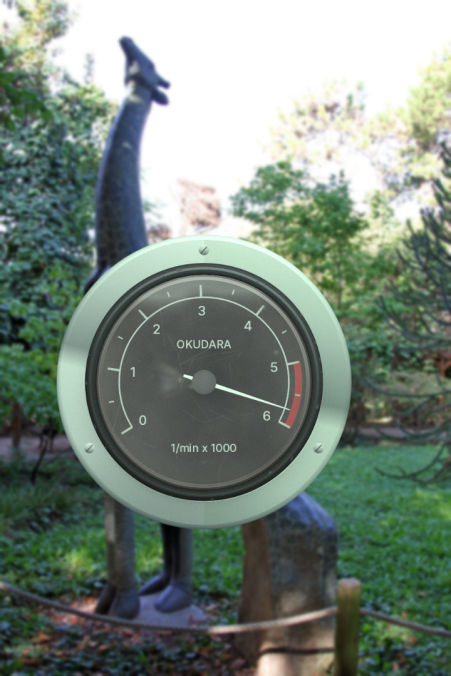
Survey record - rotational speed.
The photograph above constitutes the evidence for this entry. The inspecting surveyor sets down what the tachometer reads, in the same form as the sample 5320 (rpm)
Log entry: 5750 (rpm)
